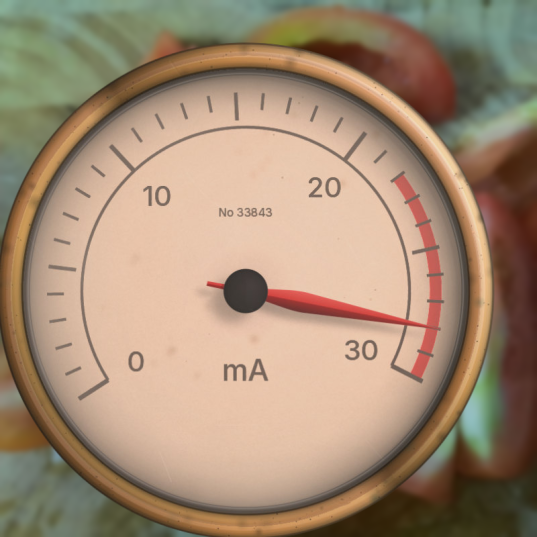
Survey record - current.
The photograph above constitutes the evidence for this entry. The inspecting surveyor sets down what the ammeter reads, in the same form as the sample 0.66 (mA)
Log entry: 28 (mA)
